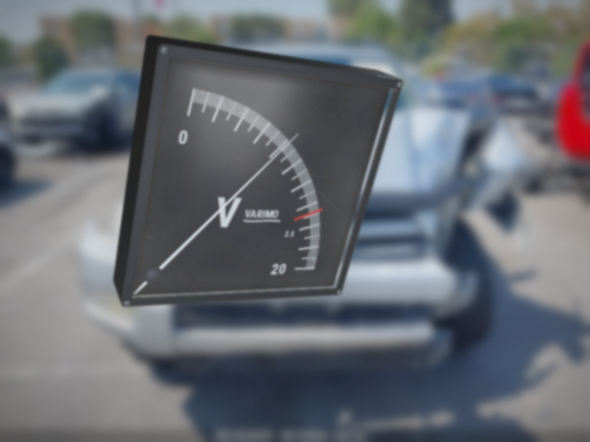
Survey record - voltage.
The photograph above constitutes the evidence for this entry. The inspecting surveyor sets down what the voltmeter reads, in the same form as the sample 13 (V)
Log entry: 8 (V)
